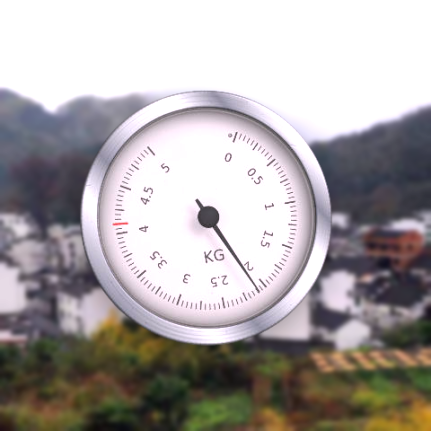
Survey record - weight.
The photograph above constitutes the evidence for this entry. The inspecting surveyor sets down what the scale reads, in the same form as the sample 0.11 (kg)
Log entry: 2.1 (kg)
